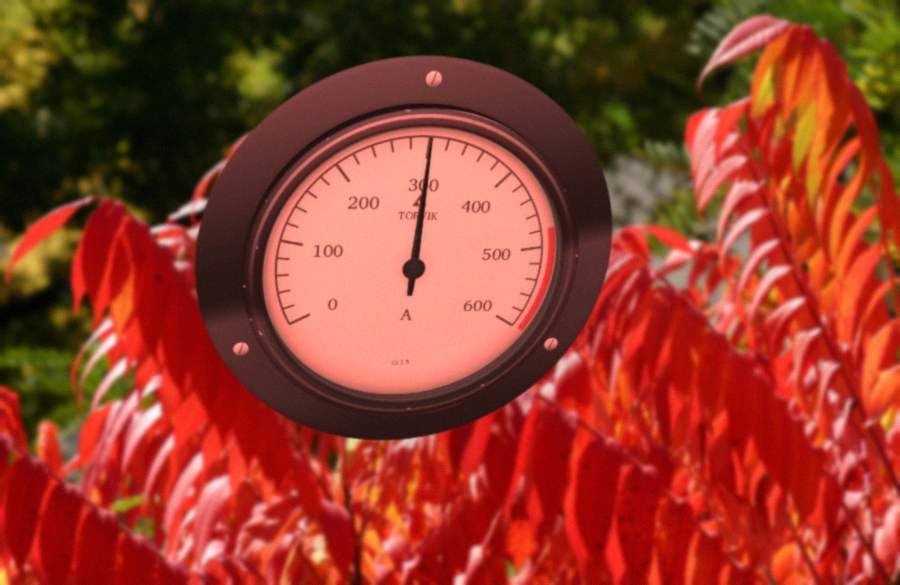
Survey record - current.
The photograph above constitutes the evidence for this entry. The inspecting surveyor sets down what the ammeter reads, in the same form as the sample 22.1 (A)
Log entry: 300 (A)
